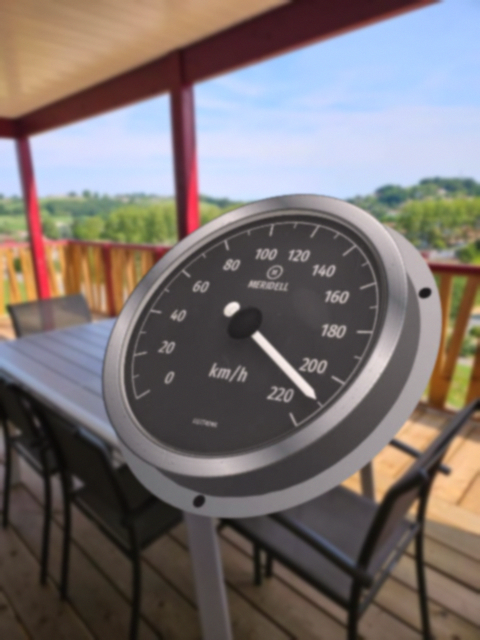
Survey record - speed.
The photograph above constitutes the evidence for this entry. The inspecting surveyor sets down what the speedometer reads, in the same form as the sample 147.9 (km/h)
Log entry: 210 (km/h)
